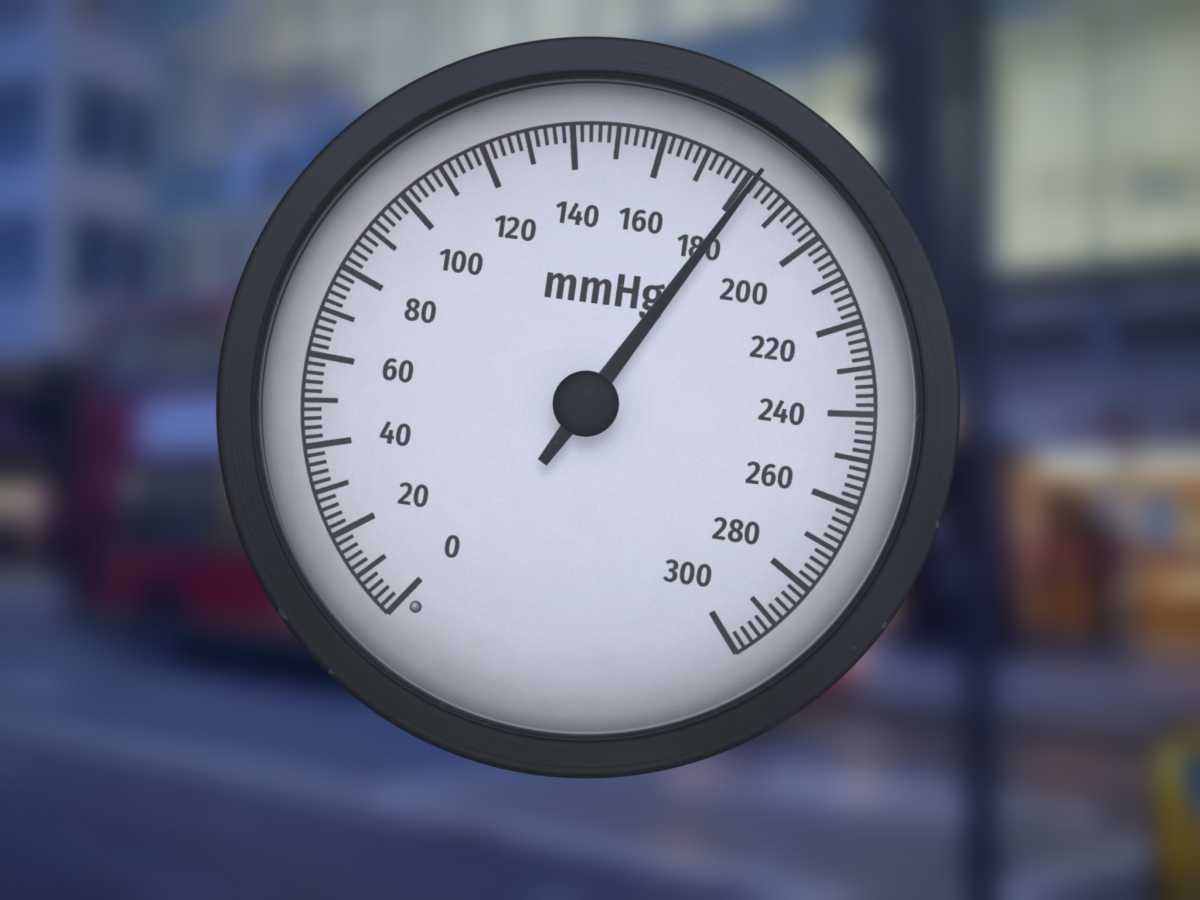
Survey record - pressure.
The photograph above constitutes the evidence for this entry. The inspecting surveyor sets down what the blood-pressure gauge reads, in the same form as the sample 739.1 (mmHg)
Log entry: 182 (mmHg)
